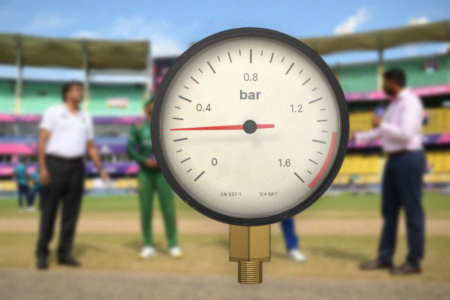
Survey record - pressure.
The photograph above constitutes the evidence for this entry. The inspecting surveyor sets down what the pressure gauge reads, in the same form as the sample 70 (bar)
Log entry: 0.25 (bar)
